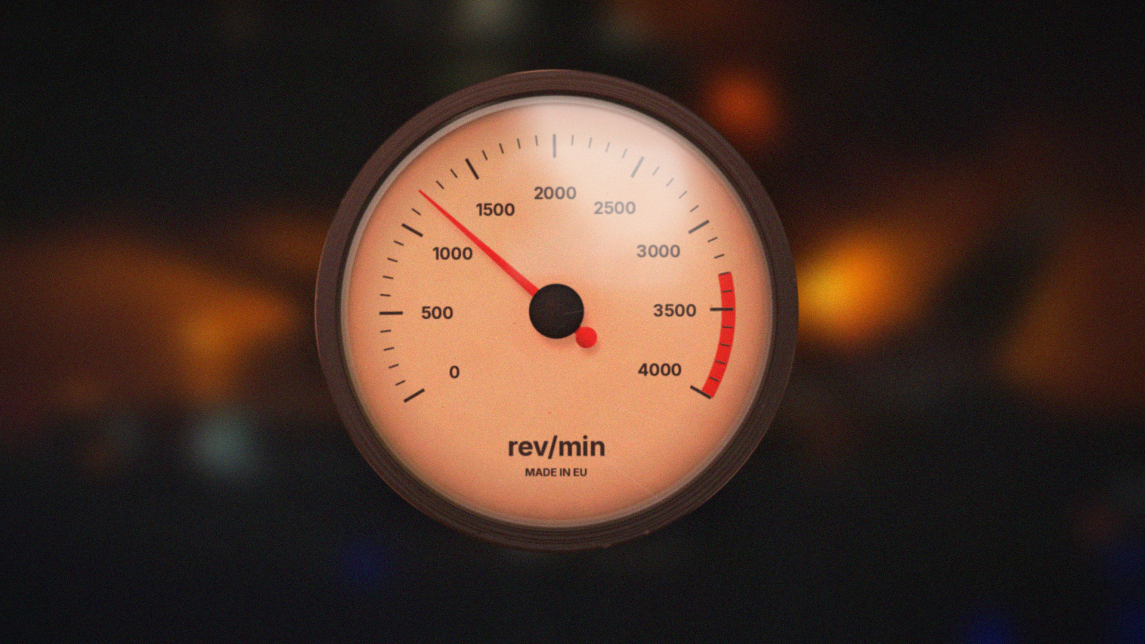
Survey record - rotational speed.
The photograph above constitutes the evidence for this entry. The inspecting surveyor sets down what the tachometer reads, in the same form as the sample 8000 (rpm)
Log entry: 1200 (rpm)
